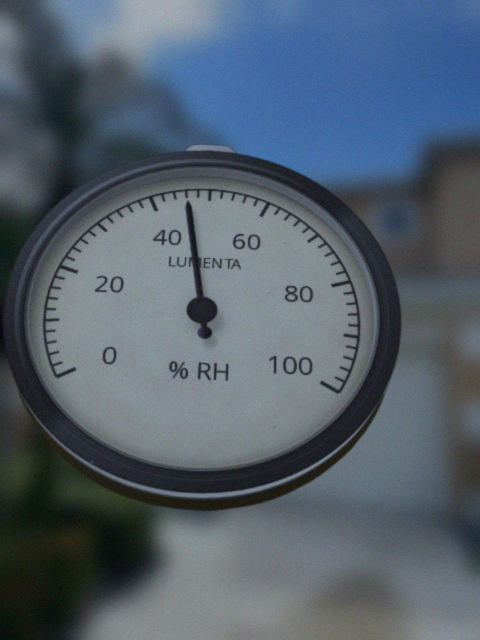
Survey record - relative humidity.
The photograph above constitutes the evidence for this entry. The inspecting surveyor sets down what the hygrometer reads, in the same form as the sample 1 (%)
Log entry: 46 (%)
